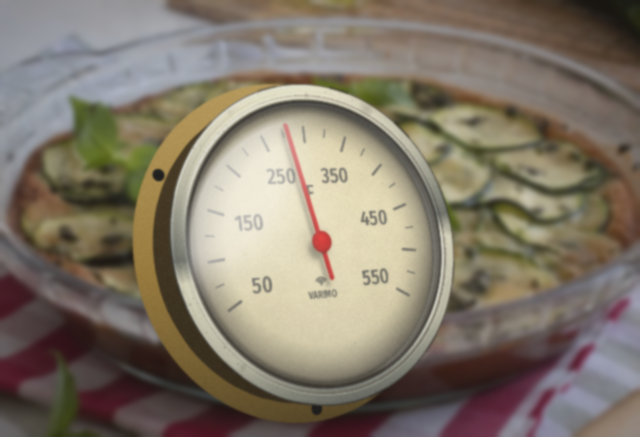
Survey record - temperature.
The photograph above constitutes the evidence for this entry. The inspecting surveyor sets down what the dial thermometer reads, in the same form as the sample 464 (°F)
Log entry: 275 (°F)
